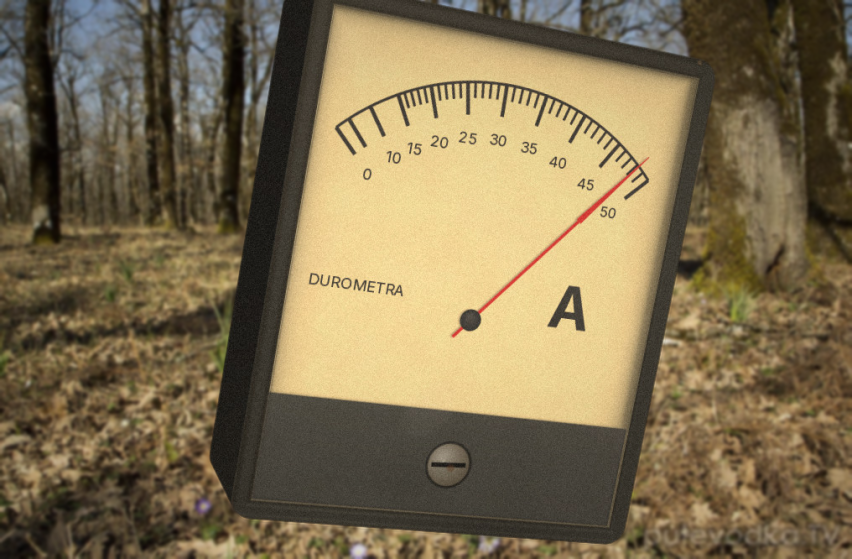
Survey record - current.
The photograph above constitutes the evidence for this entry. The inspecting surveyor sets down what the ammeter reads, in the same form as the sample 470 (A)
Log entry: 48 (A)
